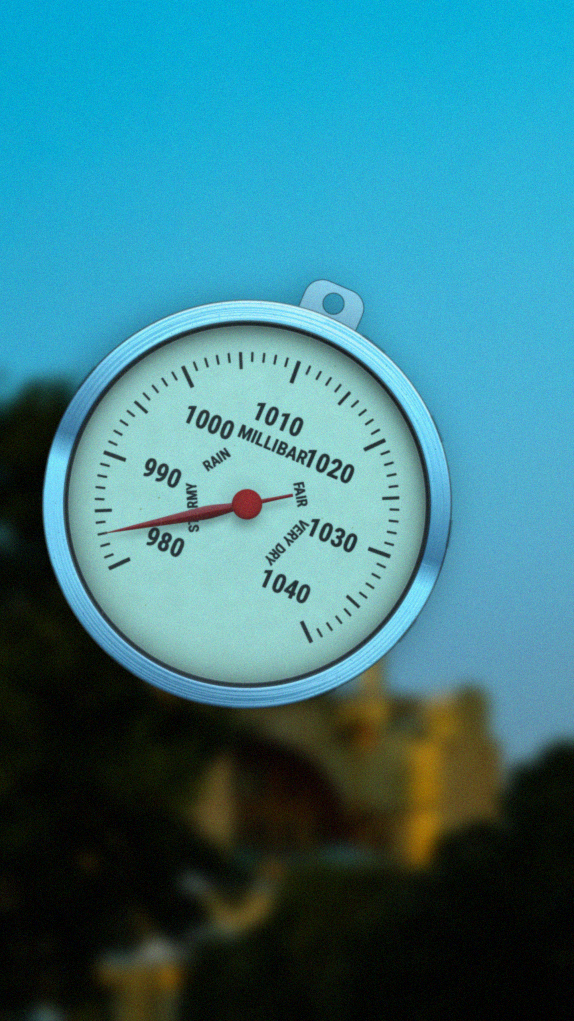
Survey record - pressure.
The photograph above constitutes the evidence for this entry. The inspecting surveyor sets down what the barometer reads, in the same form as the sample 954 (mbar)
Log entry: 983 (mbar)
